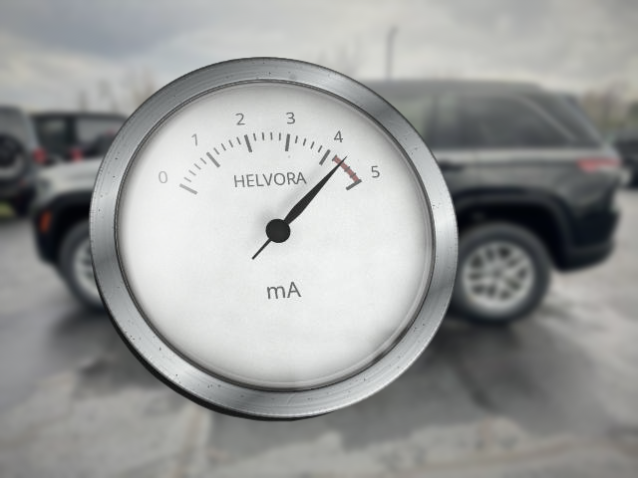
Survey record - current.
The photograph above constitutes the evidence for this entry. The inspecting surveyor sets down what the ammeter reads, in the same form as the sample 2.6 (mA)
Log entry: 4.4 (mA)
